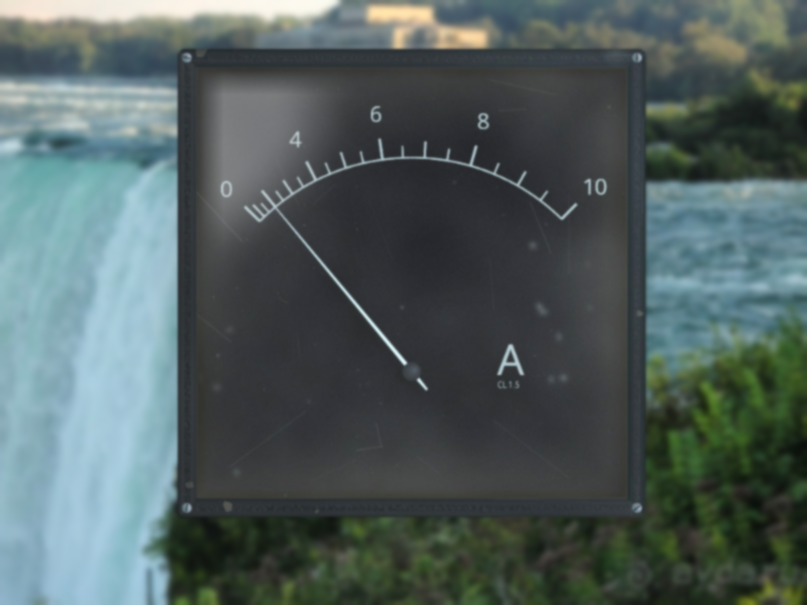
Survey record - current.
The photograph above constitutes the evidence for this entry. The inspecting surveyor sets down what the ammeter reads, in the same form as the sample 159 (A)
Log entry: 2 (A)
